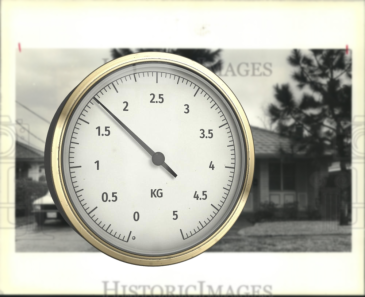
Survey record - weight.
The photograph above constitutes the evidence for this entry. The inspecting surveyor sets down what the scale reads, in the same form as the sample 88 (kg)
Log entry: 1.75 (kg)
